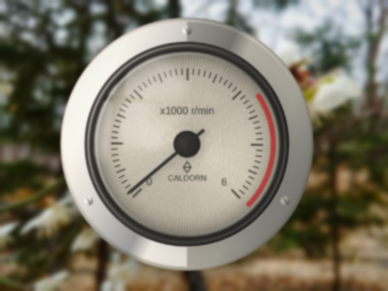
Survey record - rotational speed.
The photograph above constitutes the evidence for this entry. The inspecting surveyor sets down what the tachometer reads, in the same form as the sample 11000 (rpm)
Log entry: 100 (rpm)
